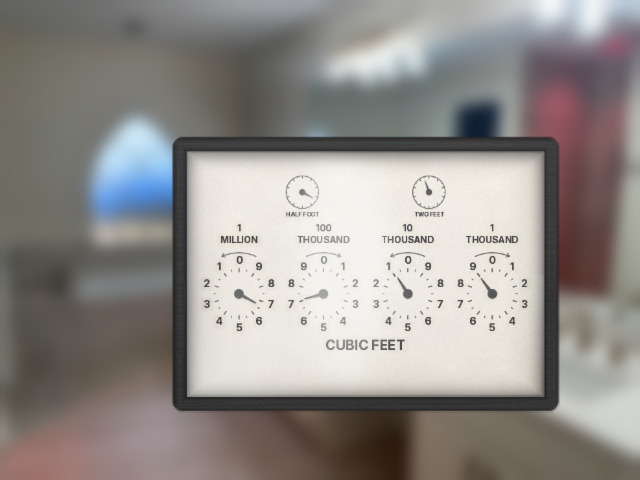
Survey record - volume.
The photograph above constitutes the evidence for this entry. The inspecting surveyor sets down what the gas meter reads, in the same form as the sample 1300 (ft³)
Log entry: 670900 (ft³)
